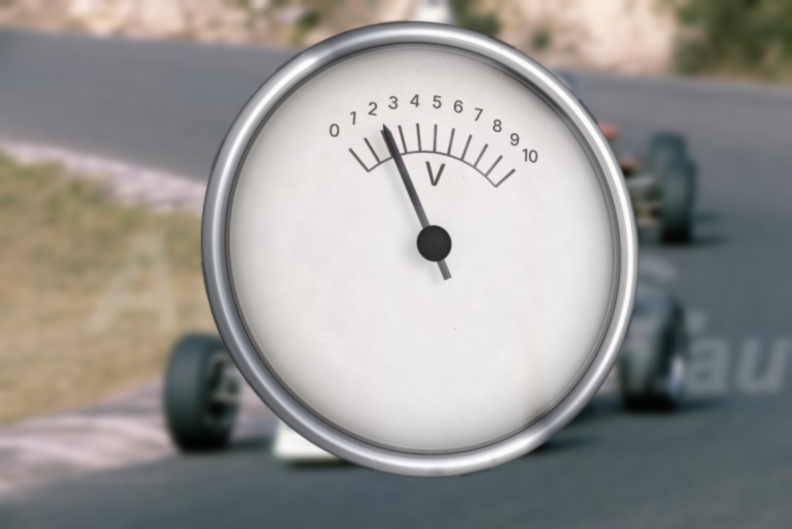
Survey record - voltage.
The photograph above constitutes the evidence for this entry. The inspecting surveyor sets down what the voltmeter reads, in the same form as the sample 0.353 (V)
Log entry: 2 (V)
